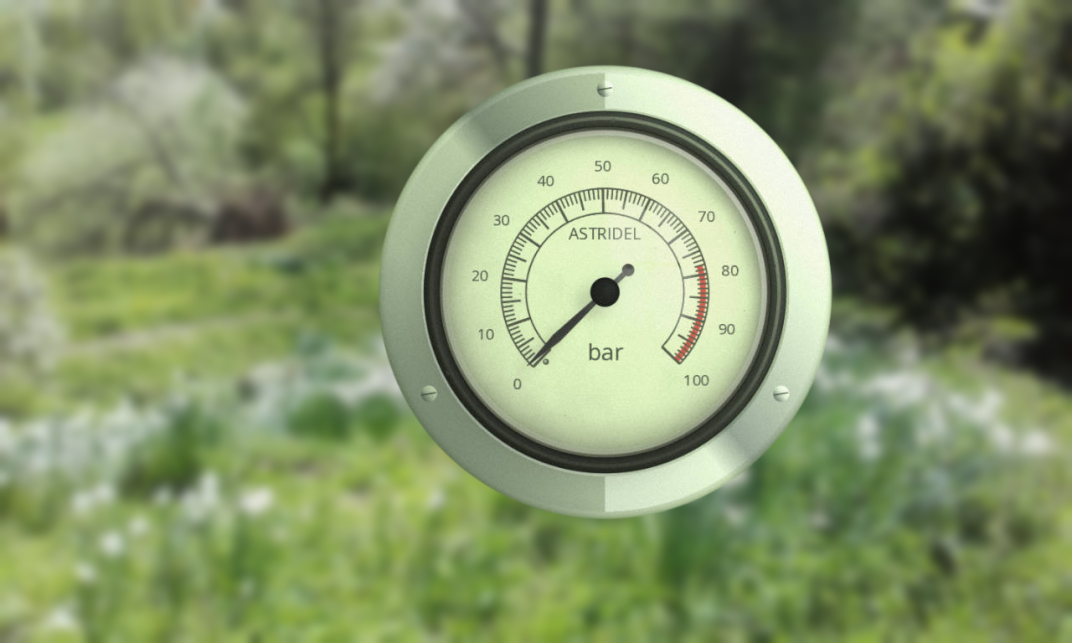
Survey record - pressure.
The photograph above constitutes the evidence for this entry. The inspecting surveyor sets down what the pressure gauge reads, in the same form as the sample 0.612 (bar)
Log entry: 1 (bar)
